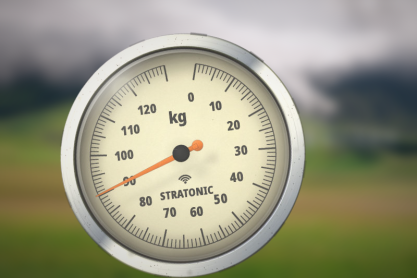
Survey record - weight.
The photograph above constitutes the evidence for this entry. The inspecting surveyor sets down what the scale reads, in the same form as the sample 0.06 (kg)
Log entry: 90 (kg)
